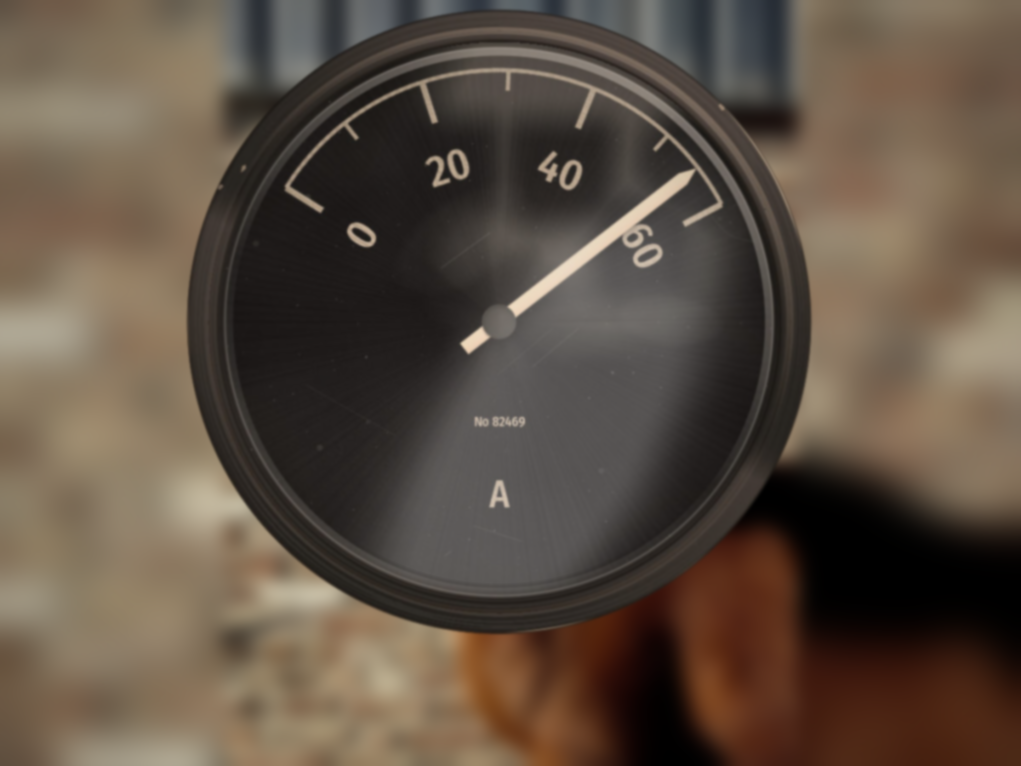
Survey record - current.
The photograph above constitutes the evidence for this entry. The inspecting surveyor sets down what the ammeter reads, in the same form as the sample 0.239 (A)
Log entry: 55 (A)
